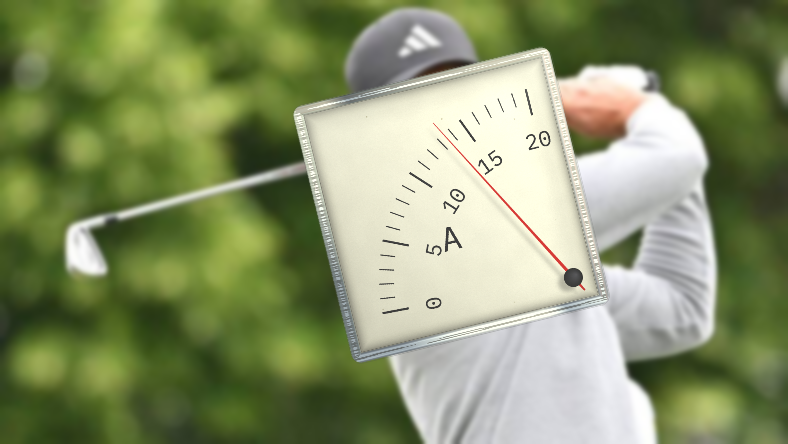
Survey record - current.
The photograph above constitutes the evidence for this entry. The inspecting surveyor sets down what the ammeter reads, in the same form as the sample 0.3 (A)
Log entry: 13.5 (A)
